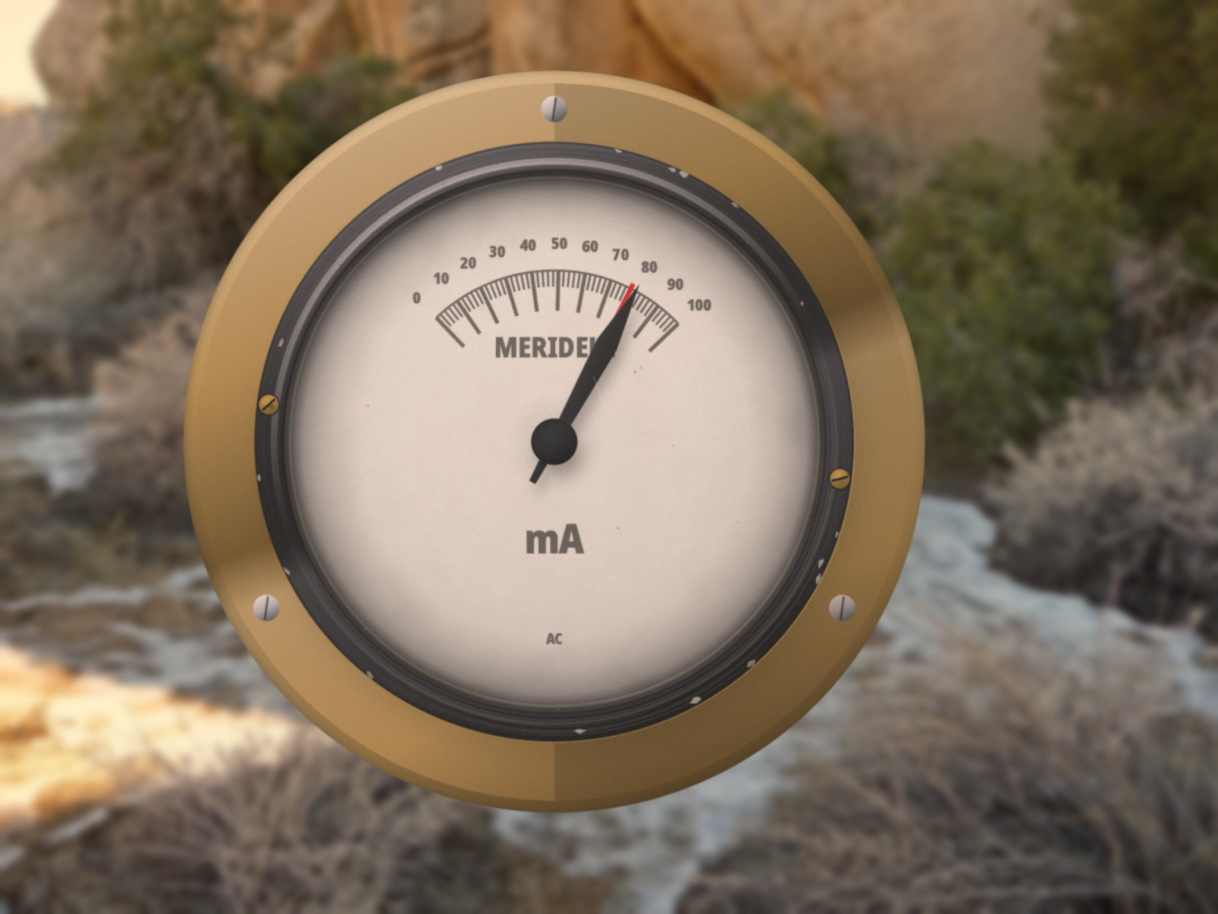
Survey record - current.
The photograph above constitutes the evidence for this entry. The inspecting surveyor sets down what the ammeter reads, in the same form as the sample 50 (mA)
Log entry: 80 (mA)
